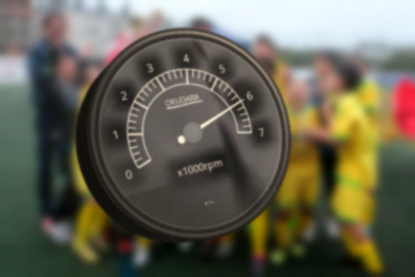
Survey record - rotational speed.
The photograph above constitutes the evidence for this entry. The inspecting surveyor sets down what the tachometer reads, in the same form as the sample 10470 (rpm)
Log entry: 6000 (rpm)
